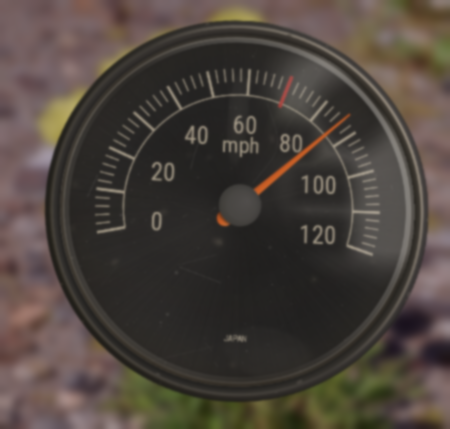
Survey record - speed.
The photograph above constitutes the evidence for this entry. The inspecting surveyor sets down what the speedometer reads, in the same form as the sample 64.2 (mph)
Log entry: 86 (mph)
